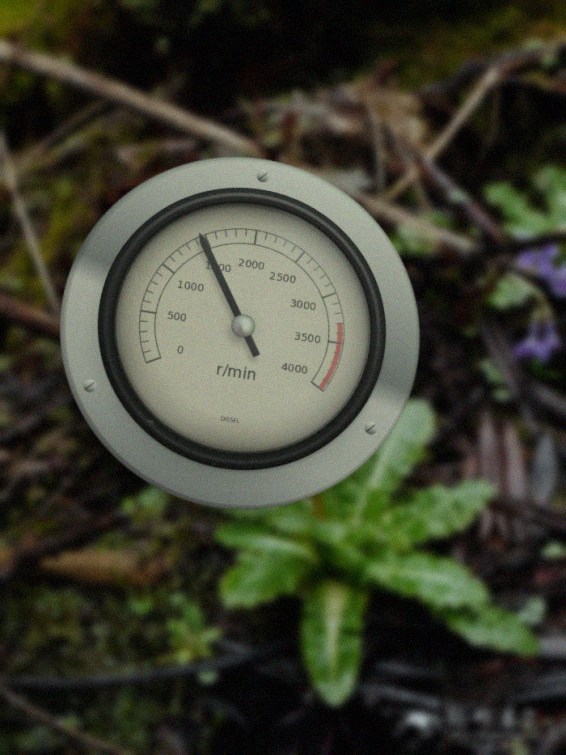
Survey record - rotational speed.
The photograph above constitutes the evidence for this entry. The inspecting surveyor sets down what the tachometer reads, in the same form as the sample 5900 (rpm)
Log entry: 1450 (rpm)
